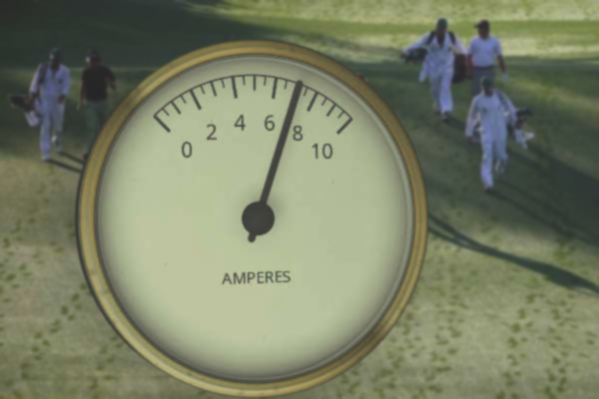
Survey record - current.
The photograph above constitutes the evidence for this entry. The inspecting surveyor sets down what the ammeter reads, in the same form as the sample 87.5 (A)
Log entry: 7 (A)
